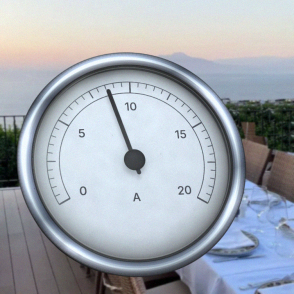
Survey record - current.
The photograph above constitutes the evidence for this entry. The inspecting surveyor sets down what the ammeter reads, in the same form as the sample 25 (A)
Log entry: 8.5 (A)
